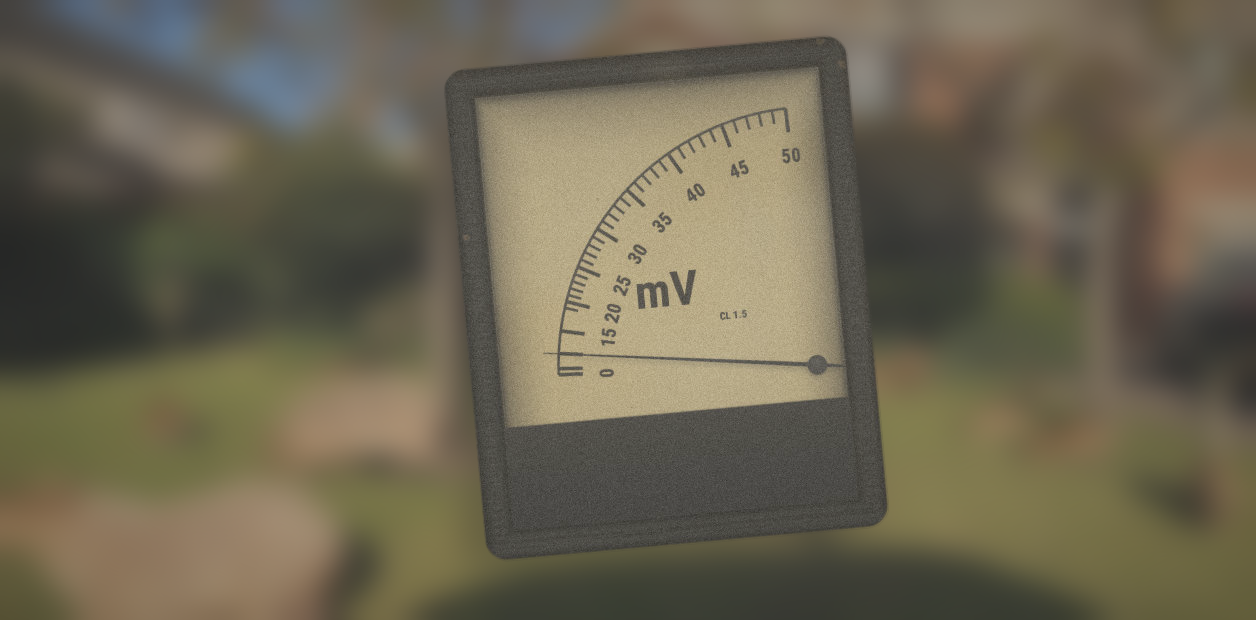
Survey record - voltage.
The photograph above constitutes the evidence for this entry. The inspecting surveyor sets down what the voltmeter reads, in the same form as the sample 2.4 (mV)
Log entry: 10 (mV)
